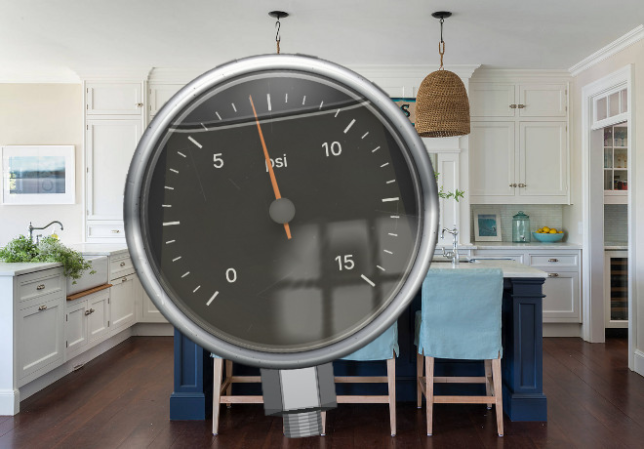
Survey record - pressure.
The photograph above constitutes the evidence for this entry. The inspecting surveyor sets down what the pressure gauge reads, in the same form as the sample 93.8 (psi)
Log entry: 7 (psi)
